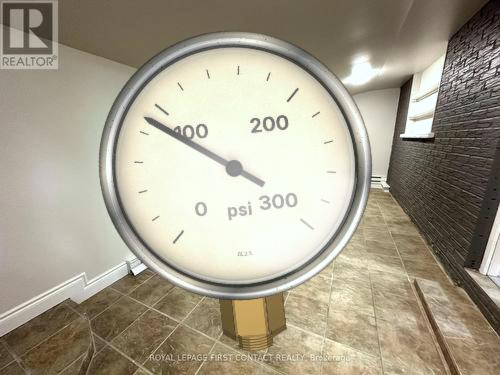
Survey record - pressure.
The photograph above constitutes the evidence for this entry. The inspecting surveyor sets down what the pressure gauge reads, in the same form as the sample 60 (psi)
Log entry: 90 (psi)
